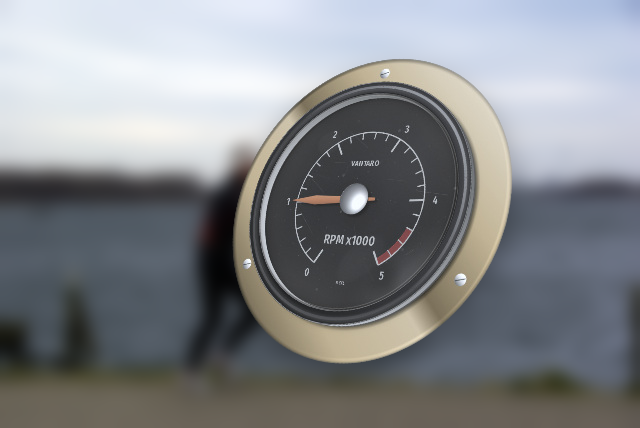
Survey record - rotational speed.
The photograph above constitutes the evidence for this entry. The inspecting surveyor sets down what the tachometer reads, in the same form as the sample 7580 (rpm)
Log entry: 1000 (rpm)
